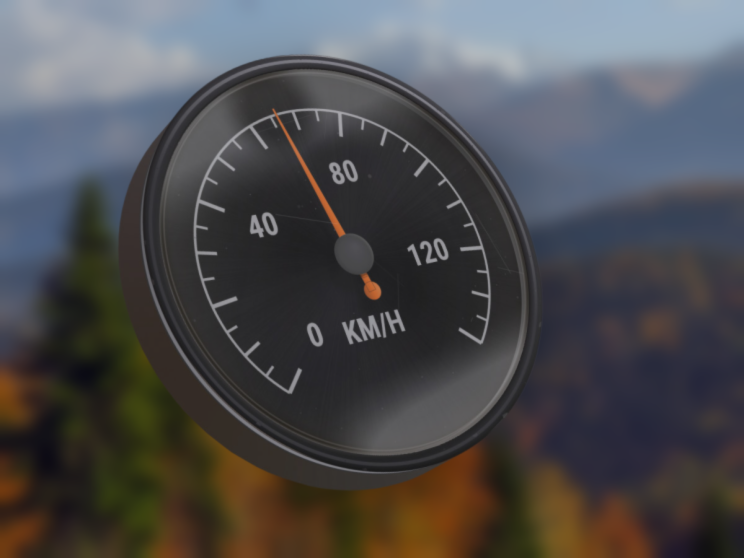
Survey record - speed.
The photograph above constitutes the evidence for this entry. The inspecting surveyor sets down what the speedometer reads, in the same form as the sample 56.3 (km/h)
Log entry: 65 (km/h)
